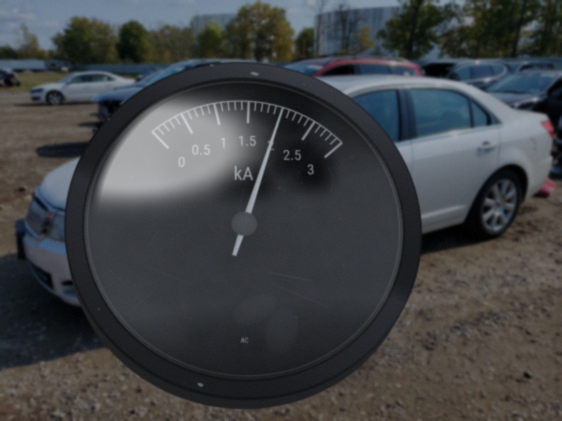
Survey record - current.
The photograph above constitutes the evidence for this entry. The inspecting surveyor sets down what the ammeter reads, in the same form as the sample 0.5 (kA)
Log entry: 2 (kA)
